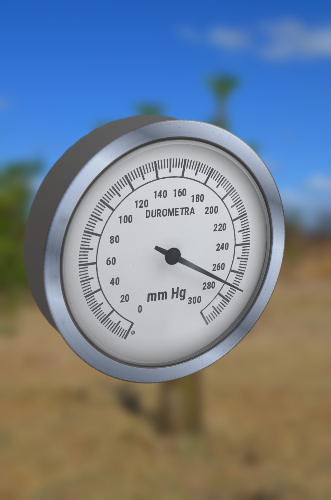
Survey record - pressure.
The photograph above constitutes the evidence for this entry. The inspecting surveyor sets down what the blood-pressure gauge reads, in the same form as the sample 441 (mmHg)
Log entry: 270 (mmHg)
